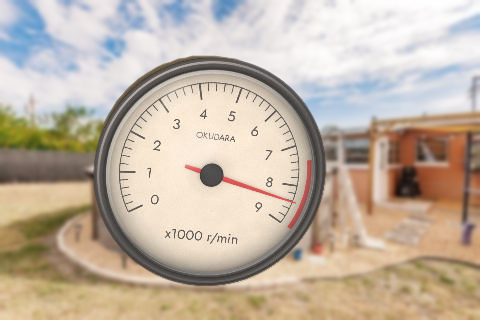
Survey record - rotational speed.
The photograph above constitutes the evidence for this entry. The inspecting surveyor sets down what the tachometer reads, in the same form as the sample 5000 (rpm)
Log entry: 8400 (rpm)
